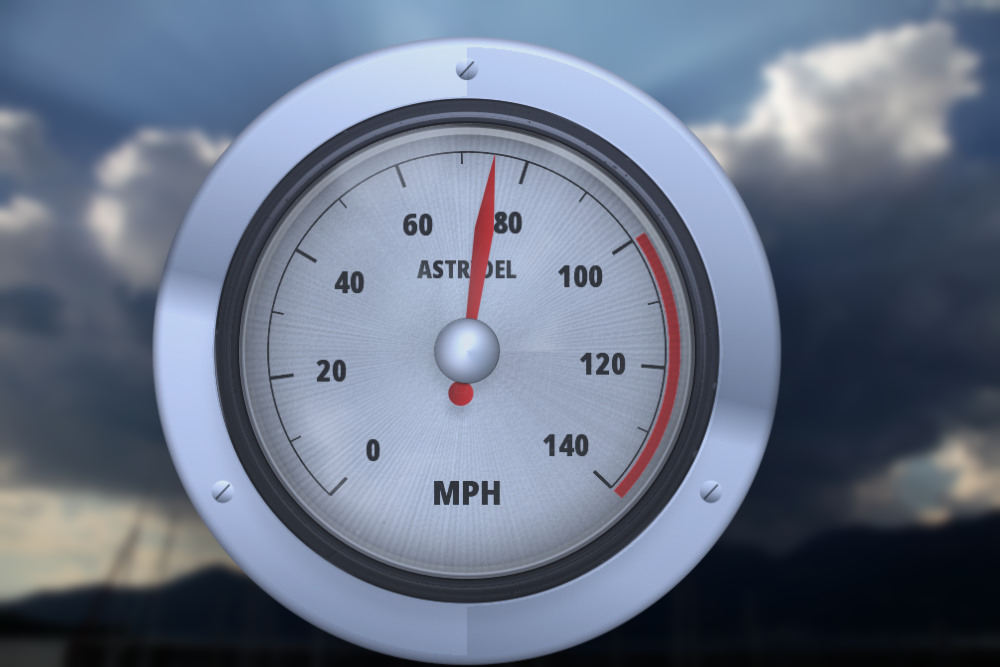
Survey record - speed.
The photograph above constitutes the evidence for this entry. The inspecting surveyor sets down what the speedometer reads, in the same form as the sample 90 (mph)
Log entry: 75 (mph)
